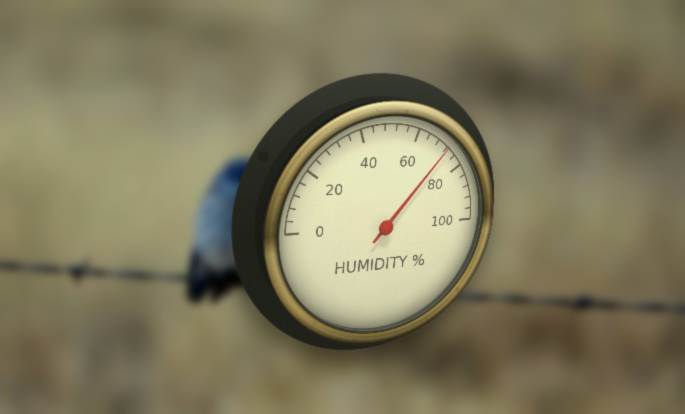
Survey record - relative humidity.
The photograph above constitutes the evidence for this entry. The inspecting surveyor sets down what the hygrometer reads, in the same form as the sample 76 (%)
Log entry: 72 (%)
